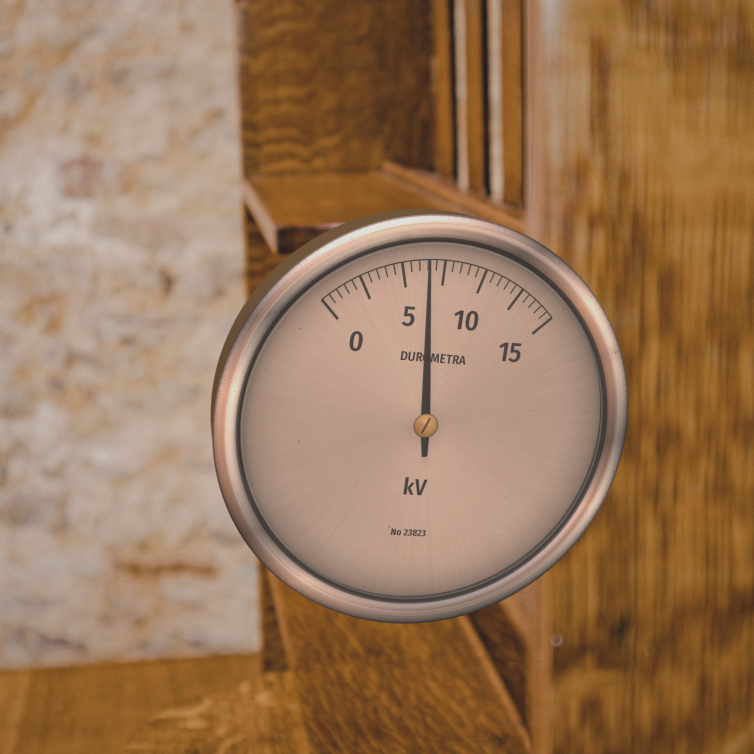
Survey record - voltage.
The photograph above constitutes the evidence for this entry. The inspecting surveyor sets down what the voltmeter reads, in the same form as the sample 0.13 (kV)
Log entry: 6.5 (kV)
